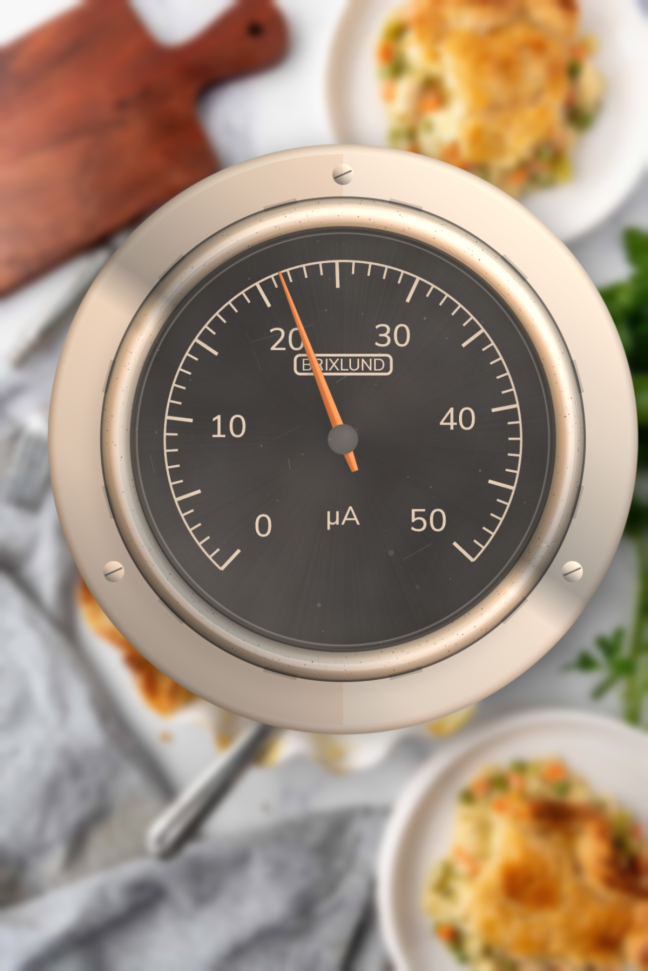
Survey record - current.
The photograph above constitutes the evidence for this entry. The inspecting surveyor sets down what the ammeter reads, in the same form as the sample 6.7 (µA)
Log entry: 21.5 (µA)
